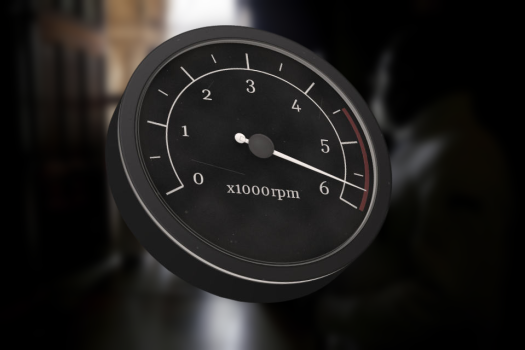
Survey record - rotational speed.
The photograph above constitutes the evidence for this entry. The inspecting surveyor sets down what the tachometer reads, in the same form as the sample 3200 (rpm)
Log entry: 5750 (rpm)
